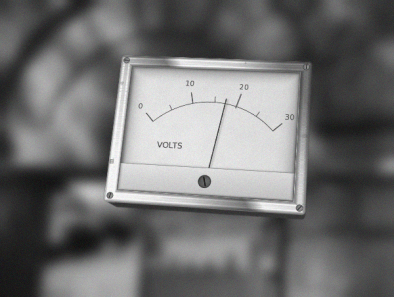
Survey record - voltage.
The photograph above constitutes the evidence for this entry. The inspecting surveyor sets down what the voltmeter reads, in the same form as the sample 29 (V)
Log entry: 17.5 (V)
